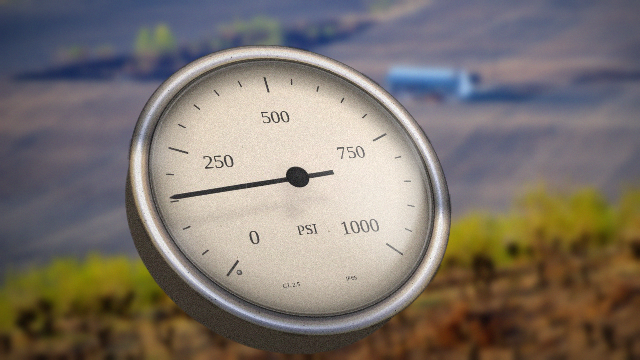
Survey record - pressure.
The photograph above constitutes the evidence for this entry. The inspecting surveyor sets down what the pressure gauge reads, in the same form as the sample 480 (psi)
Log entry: 150 (psi)
